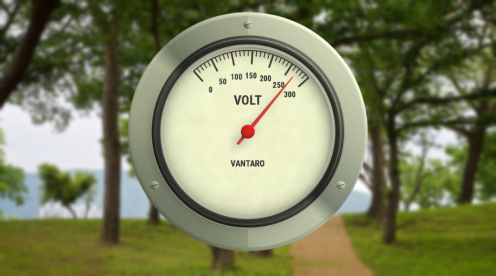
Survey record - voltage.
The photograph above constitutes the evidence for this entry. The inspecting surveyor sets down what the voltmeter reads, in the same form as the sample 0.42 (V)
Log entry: 270 (V)
